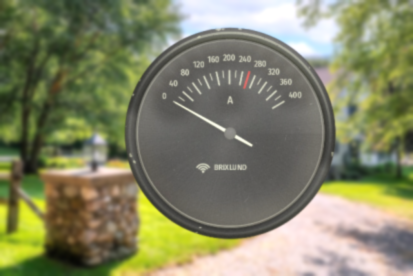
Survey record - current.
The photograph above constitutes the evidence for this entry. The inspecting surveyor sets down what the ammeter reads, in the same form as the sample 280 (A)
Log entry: 0 (A)
